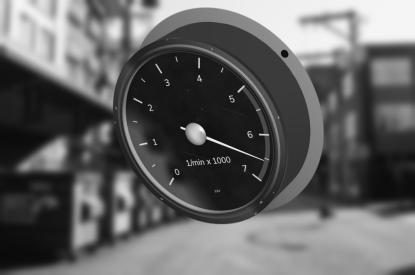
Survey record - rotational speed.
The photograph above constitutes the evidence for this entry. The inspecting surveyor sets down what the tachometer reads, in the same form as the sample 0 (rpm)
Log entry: 6500 (rpm)
